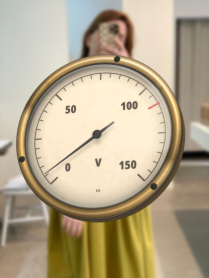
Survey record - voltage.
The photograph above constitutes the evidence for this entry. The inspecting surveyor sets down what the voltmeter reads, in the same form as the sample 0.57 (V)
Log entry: 5 (V)
